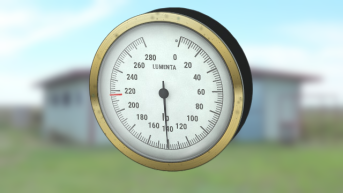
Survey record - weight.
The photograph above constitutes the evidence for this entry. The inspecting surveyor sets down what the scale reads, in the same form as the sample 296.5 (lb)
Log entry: 140 (lb)
